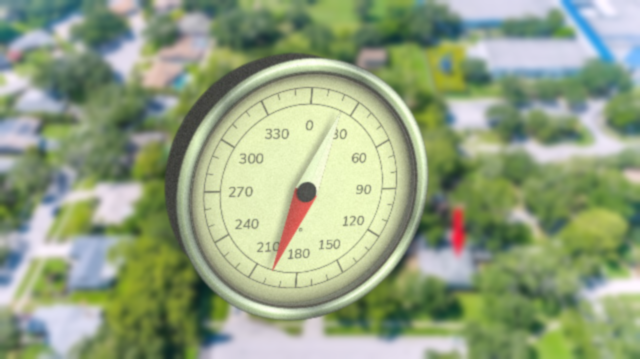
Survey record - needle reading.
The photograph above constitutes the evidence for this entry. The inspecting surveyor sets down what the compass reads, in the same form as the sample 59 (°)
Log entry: 200 (°)
